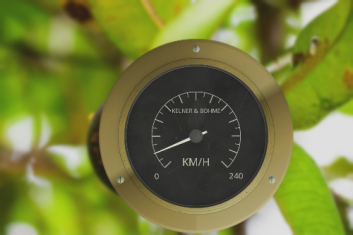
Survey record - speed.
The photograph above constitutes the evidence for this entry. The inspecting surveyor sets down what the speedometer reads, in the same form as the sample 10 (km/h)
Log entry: 20 (km/h)
